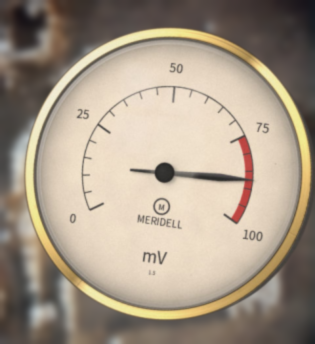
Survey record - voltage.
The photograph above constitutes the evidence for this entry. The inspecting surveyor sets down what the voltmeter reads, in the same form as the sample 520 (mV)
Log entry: 87.5 (mV)
